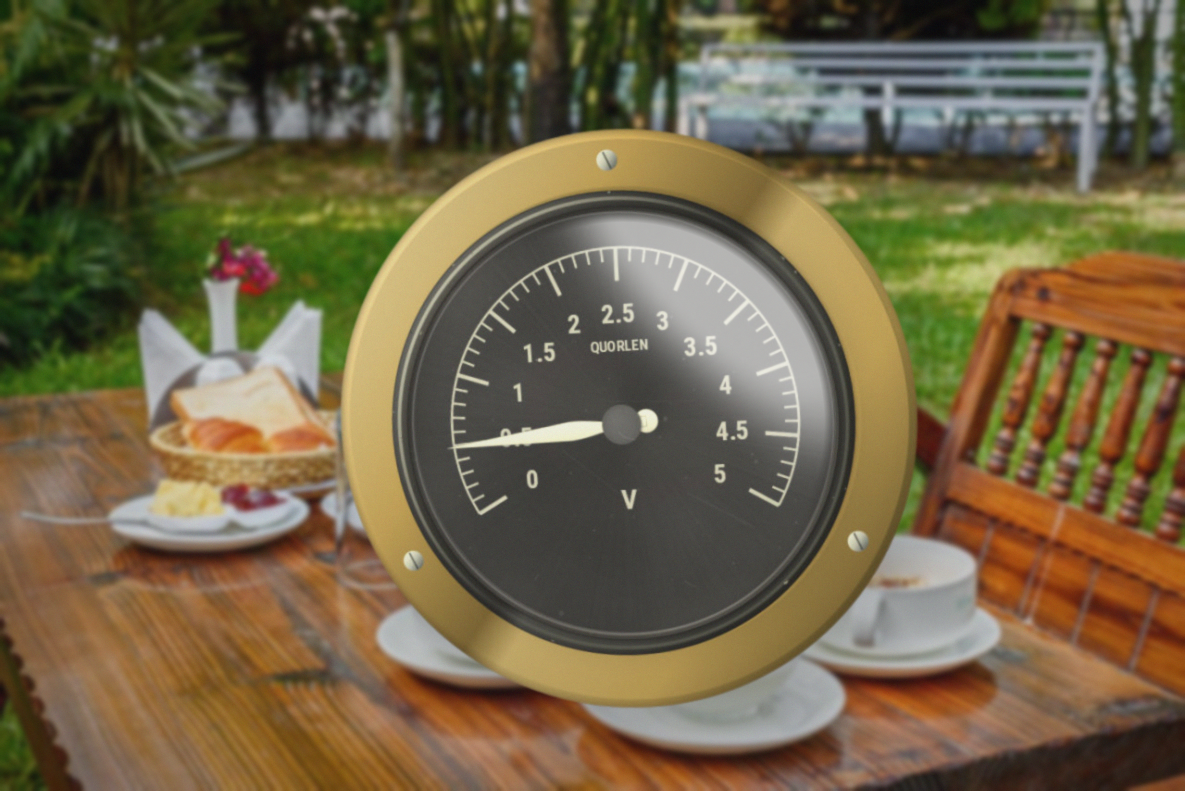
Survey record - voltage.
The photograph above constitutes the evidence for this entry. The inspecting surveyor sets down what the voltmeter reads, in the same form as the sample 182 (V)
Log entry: 0.5 (V)
